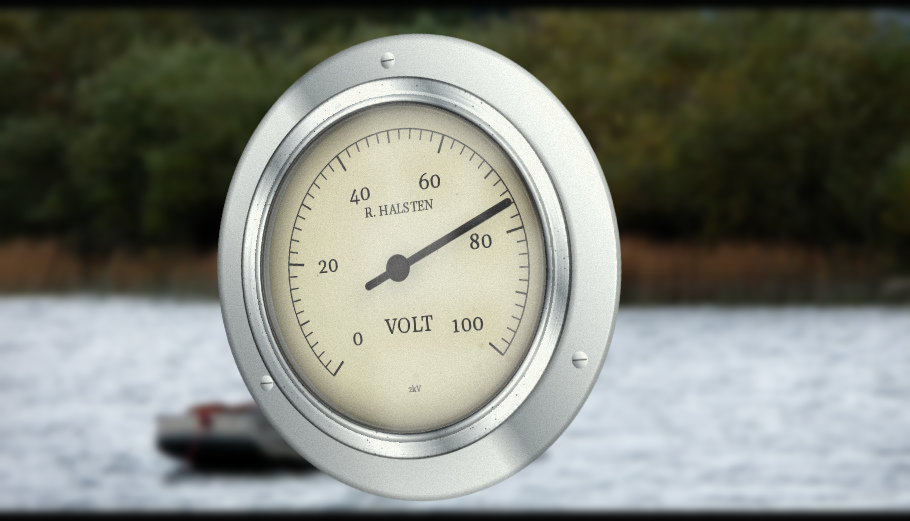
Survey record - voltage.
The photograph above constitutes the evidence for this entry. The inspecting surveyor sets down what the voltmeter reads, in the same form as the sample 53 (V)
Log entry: 76 (V)
